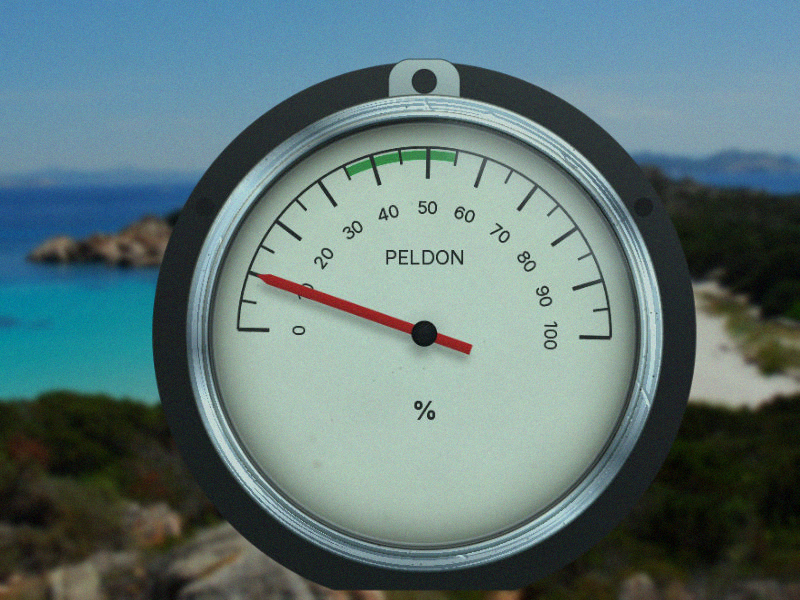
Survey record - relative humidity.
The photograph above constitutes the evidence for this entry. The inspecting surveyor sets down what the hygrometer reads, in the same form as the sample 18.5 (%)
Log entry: 10 (%)
